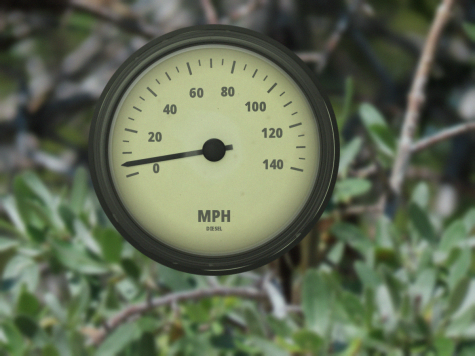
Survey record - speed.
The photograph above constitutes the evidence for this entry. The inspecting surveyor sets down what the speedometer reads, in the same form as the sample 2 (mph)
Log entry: 5 (mph)
